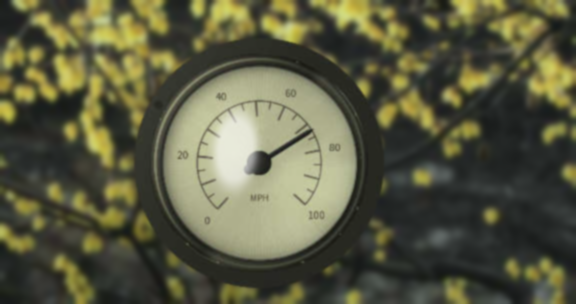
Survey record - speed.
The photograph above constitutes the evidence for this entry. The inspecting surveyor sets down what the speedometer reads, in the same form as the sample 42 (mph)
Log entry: 72.5 (mph)
